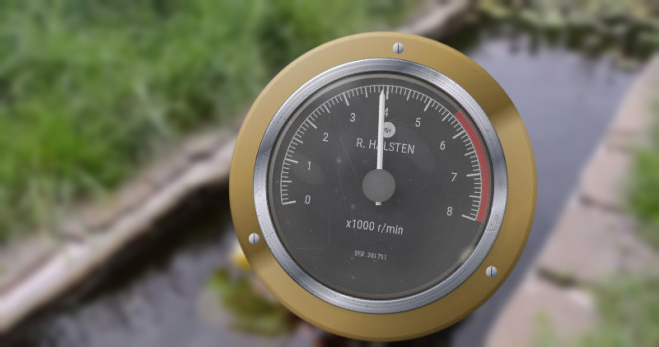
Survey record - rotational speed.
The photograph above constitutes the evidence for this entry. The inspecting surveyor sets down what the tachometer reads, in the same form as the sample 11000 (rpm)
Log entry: 3900 (rpm)
